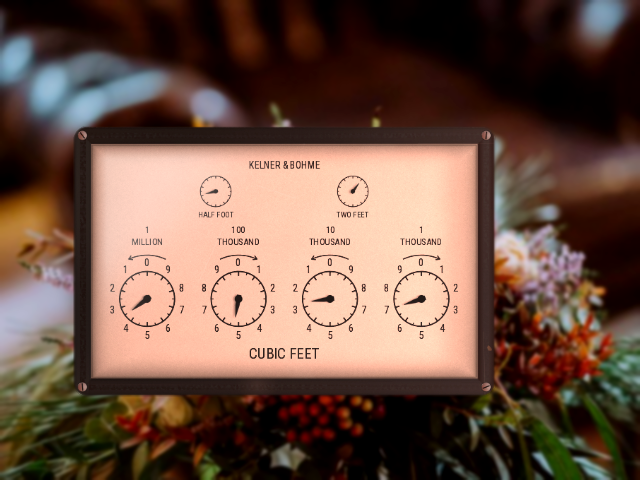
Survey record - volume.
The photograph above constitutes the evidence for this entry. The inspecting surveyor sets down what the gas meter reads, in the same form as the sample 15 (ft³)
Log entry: 352700 (ft³)
